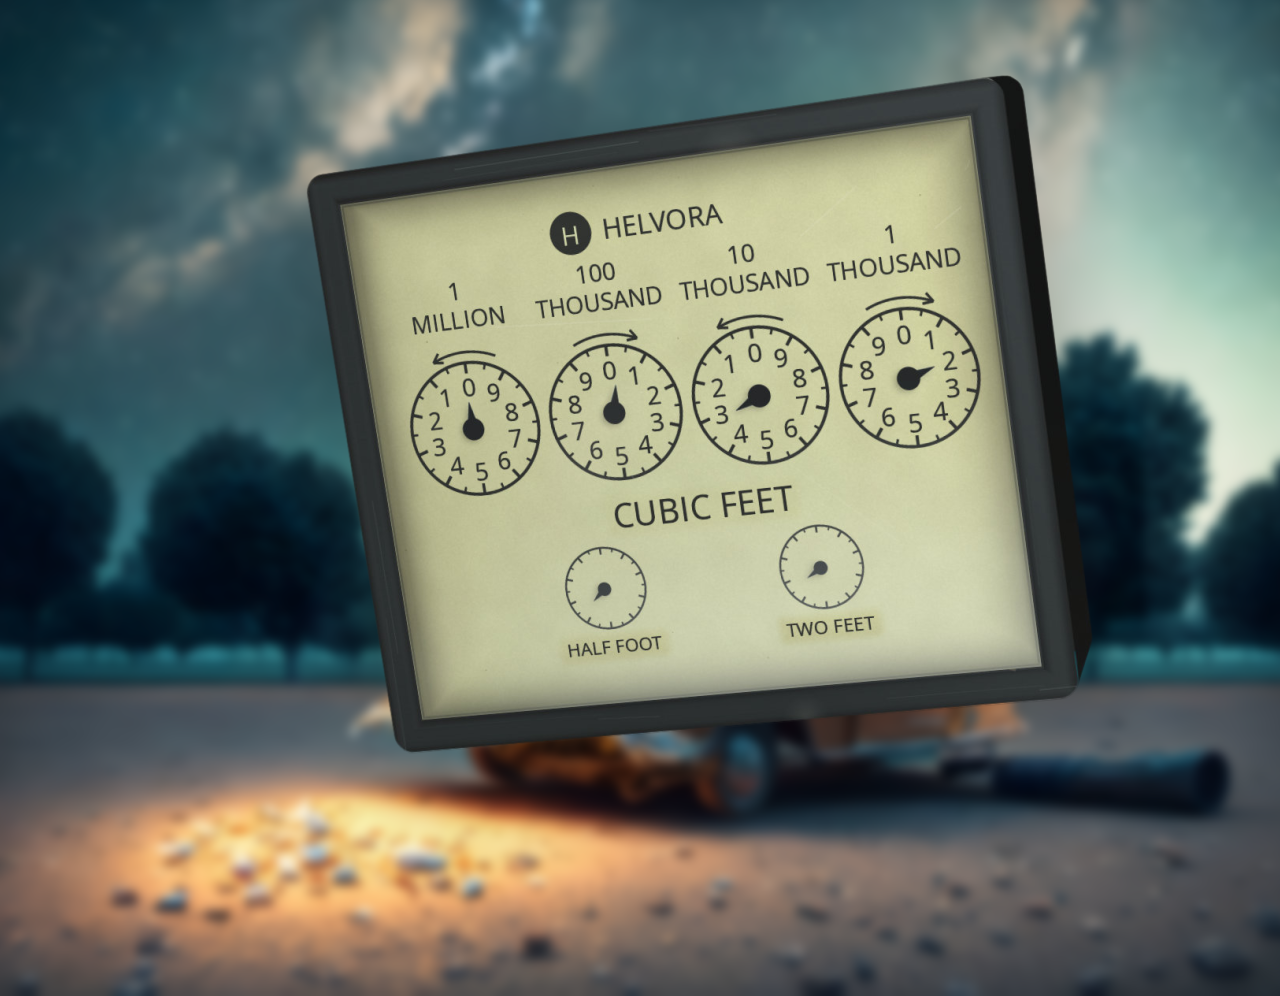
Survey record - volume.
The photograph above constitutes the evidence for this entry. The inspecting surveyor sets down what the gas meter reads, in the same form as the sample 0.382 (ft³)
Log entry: 3200 (ft³)
